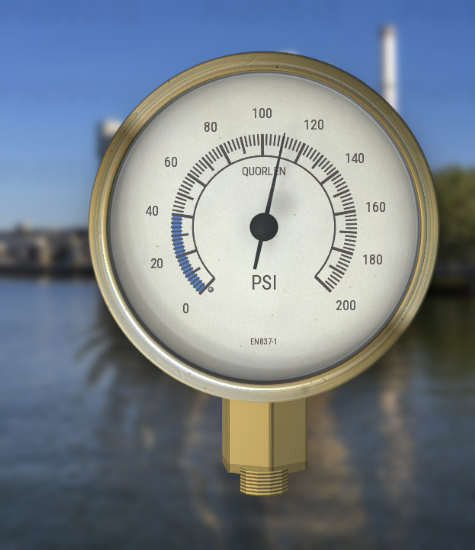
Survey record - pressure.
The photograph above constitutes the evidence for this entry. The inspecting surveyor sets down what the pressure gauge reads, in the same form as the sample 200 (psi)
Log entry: 110 (psi)
